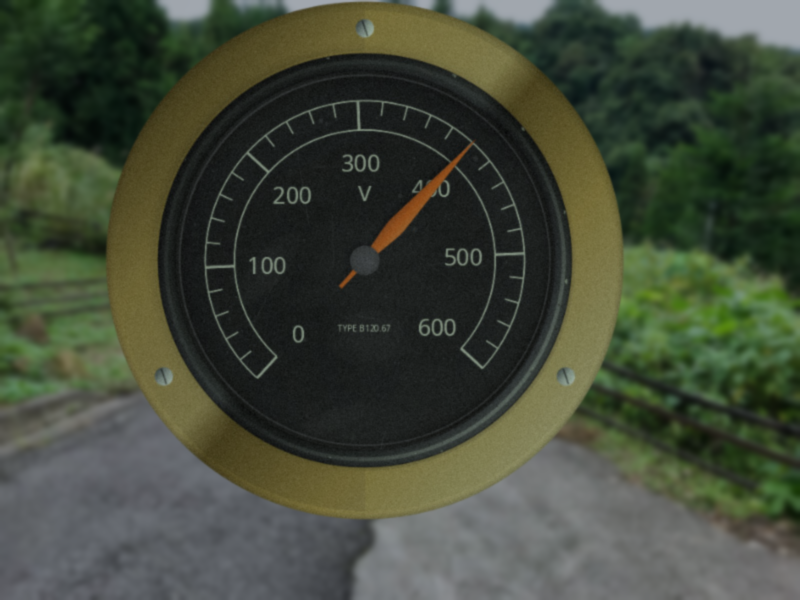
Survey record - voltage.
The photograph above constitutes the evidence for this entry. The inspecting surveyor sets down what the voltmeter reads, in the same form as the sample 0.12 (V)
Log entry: 400 (V)
